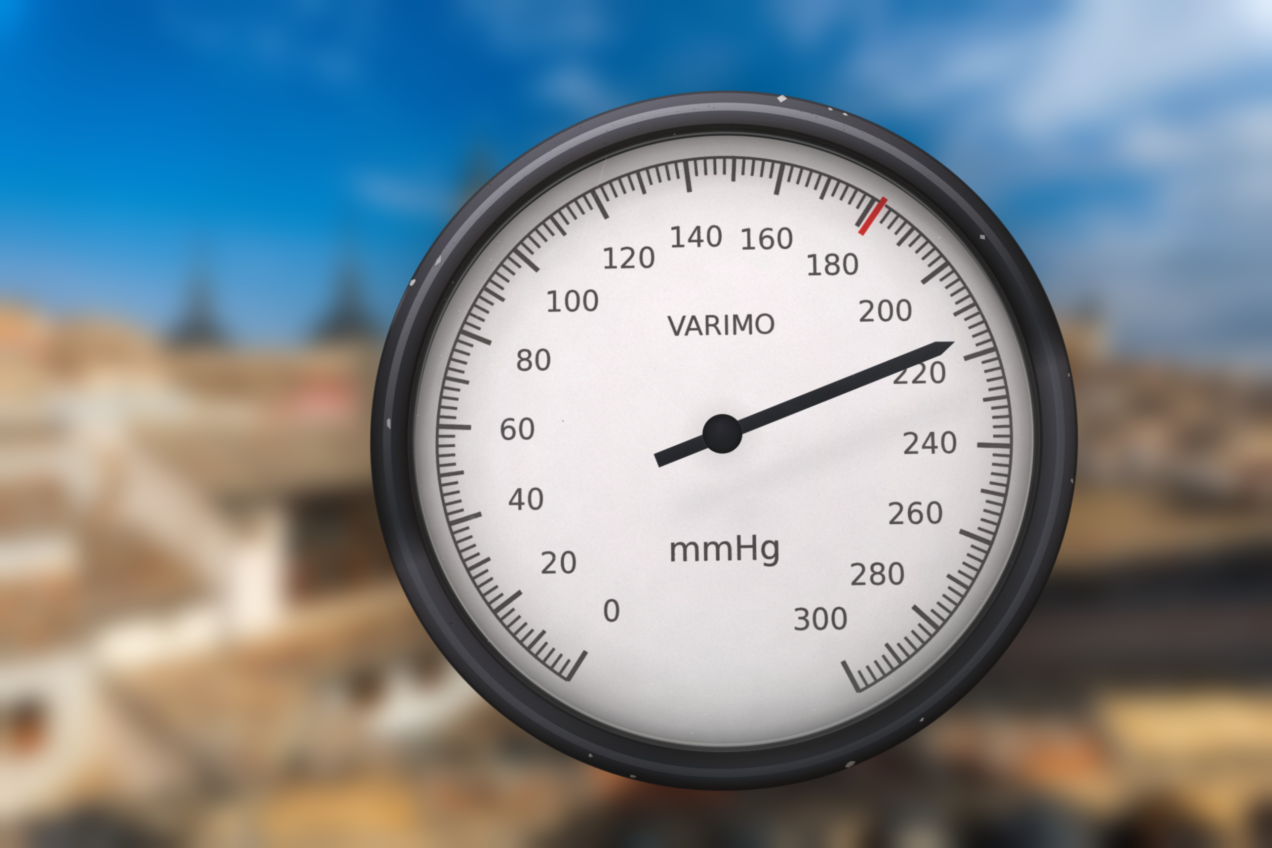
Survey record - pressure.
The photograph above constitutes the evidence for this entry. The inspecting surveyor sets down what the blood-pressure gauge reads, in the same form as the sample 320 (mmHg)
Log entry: 216 (mmHg)
